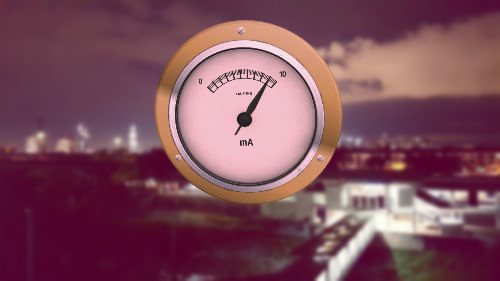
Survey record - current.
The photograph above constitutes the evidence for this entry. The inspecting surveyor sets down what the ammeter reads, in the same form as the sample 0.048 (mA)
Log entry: 9 (mA)
